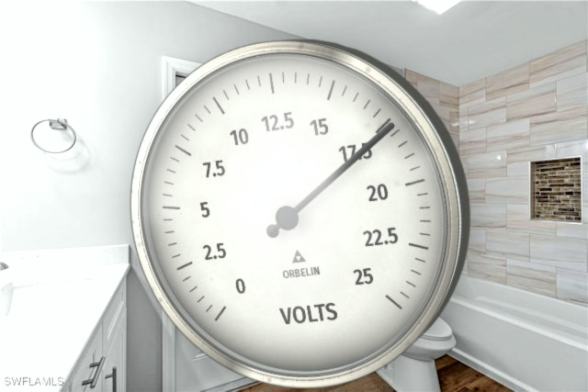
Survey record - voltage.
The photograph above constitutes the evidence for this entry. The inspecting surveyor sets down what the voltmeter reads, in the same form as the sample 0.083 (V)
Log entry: 17.75 (V)
